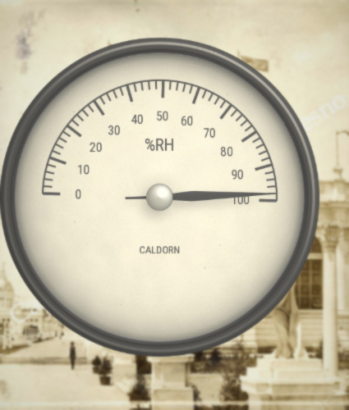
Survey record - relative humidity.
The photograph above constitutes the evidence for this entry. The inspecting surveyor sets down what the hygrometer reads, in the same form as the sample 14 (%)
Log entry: 98 (%)
